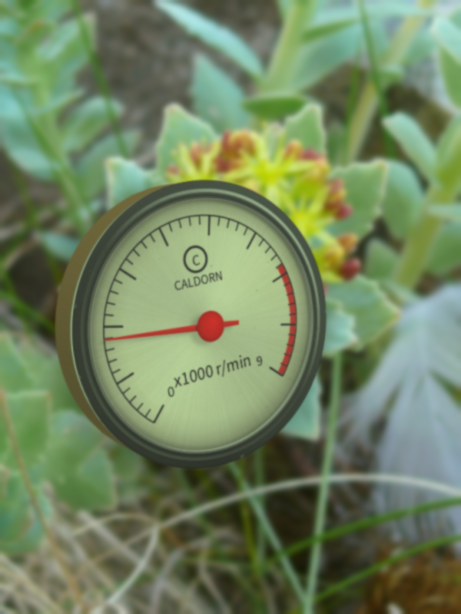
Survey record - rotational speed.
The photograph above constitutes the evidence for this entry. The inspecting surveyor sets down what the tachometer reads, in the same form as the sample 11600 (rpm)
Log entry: 1800 (rpm)
